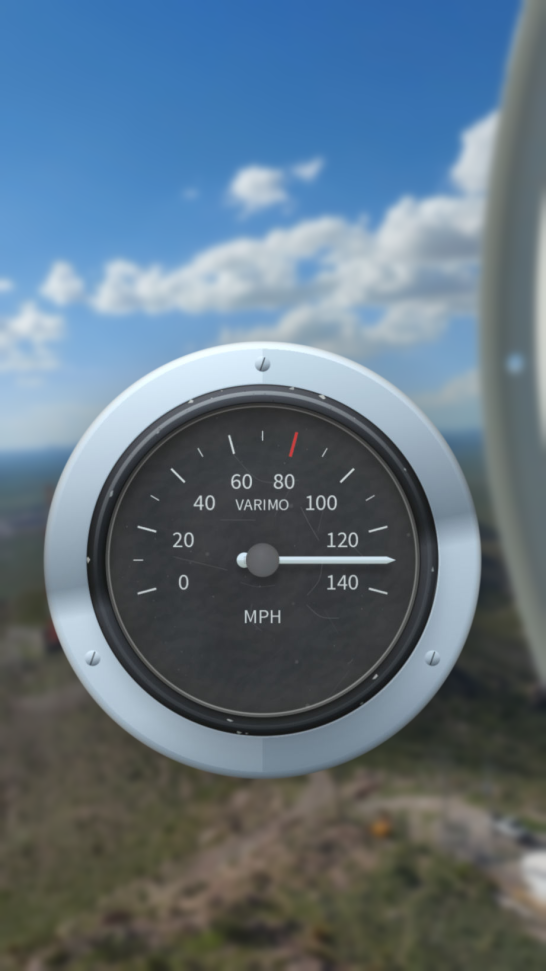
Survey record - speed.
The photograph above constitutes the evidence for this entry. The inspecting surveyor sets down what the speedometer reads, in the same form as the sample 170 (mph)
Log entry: 130 (mph)
